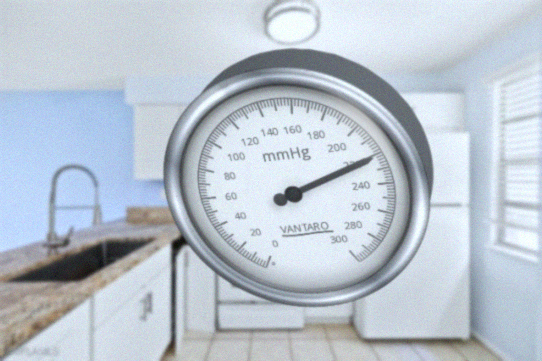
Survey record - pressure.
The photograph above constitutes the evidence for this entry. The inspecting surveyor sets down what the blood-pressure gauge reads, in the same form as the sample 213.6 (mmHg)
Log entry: 220 (mmHg)
